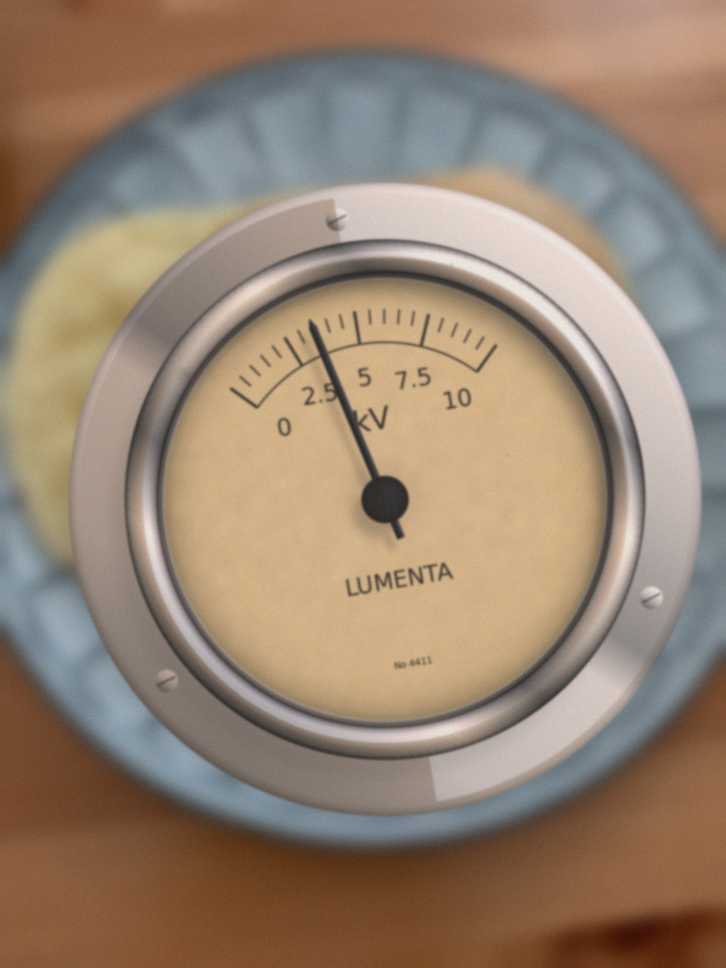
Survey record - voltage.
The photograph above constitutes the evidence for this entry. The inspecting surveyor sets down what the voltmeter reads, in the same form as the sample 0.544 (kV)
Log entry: 3.5 (kV)
